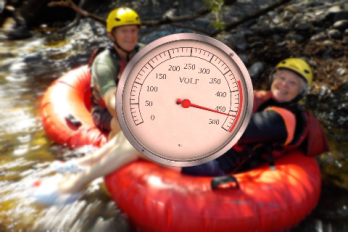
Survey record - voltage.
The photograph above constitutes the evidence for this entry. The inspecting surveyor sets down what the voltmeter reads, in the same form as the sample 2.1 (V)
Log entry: 460 (V)
